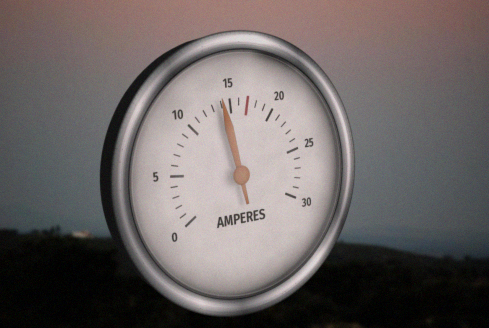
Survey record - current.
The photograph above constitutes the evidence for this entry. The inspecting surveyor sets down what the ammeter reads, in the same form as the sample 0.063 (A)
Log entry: 14 (A)
